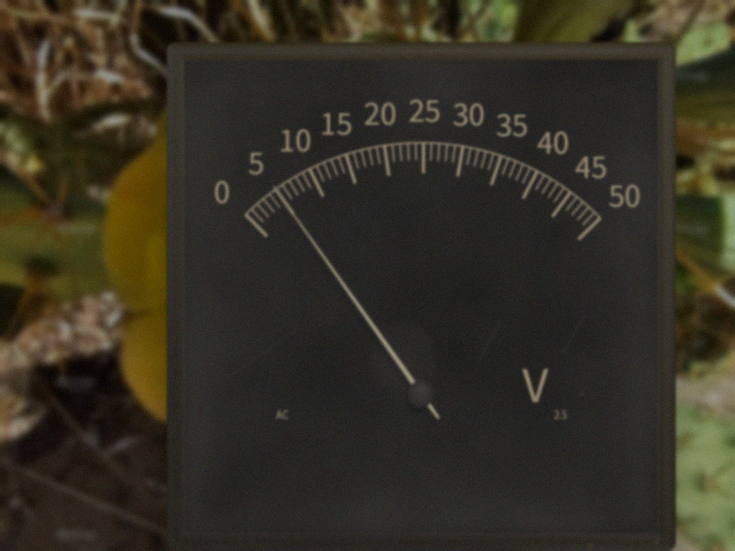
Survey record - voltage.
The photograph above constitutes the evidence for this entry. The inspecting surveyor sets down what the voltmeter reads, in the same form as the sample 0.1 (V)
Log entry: 5 (V)
